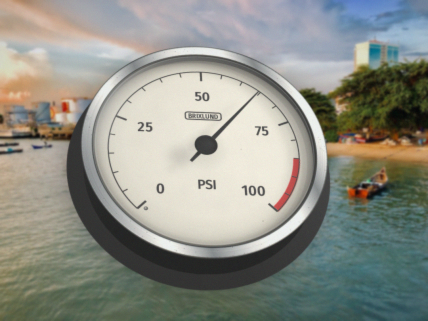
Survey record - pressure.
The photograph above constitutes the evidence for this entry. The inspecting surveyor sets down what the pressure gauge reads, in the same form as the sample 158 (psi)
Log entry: 65 (psi)
